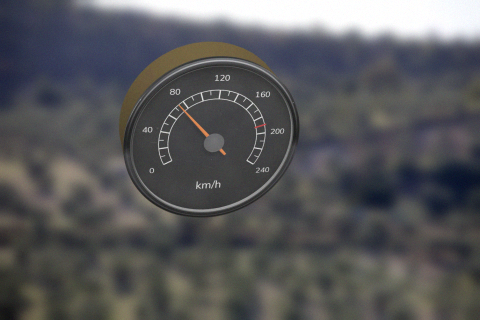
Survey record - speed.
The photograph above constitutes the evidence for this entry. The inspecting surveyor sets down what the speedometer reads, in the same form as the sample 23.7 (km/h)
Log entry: 75 (km/h)
